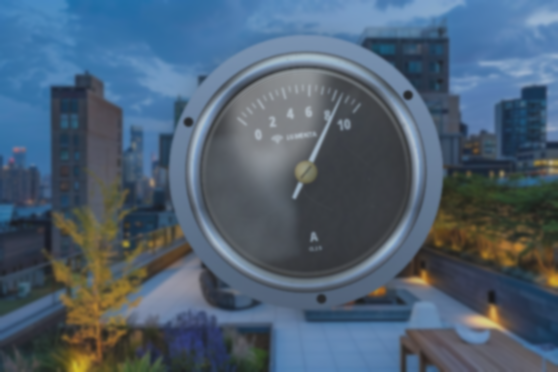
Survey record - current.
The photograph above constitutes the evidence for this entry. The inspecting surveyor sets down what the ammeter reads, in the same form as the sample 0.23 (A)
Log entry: 8.5 (A)
